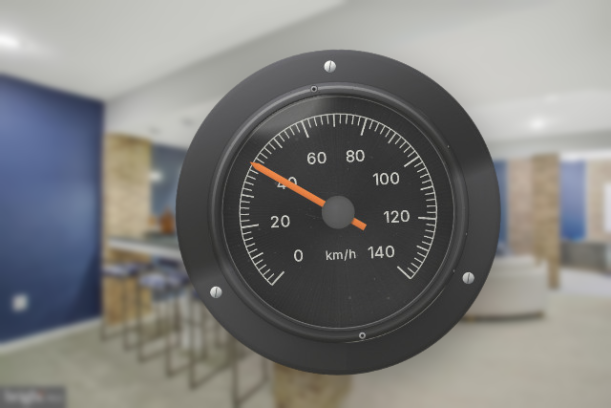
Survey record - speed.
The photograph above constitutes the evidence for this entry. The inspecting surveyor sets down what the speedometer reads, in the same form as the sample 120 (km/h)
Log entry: 40 (km/h)
